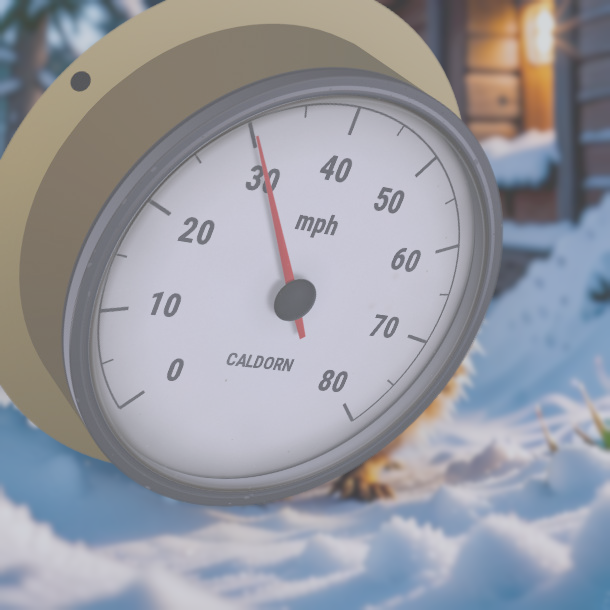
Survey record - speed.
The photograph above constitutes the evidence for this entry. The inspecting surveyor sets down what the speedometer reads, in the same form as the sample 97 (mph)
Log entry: 30 (mph)
